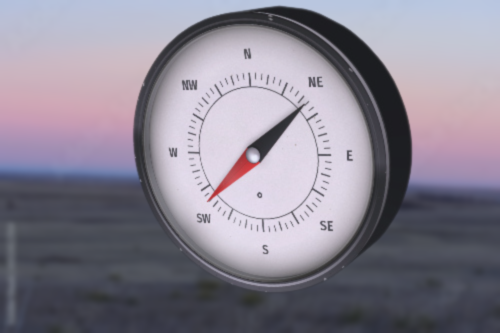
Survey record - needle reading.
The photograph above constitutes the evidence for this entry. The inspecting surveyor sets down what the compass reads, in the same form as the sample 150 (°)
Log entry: 230 (°)
